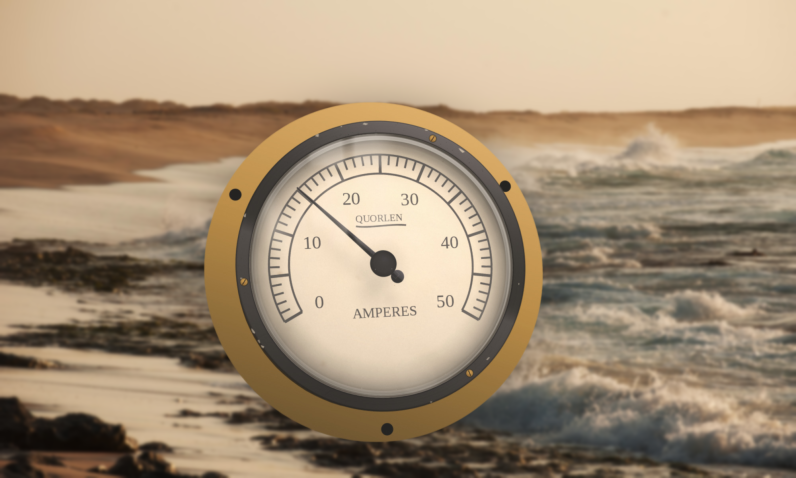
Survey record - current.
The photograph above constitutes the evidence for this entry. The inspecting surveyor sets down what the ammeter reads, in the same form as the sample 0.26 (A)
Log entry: 15 (A)
